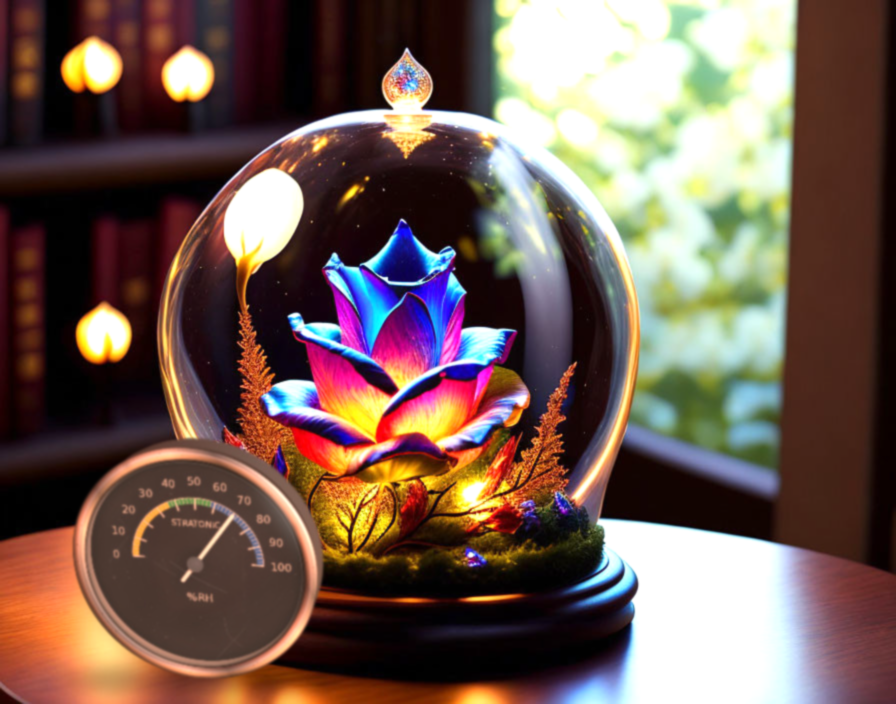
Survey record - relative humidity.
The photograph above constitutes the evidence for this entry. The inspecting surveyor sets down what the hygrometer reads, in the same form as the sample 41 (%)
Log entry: 70 (%)
